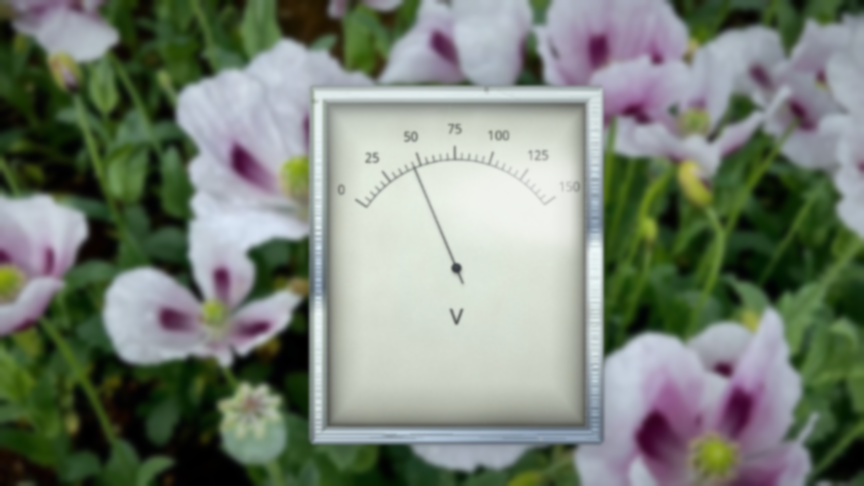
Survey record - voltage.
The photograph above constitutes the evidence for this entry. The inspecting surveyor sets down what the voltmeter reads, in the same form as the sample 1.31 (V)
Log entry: 45 (V)
